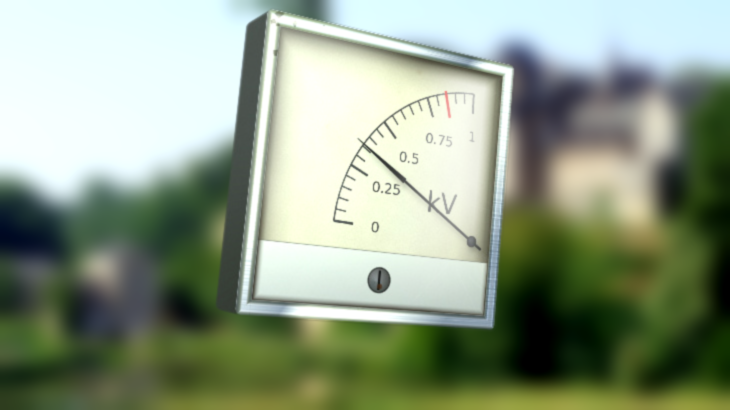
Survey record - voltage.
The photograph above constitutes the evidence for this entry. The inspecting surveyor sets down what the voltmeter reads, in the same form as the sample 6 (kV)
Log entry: 0.35 (kV)
